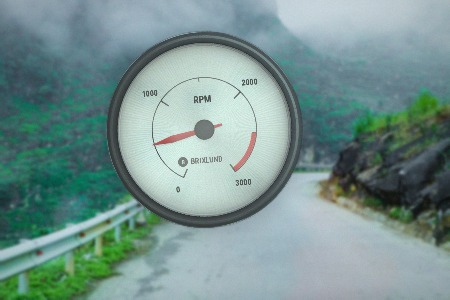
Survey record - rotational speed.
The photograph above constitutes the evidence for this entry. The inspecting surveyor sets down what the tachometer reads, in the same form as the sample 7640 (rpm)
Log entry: 500 (rpm)
